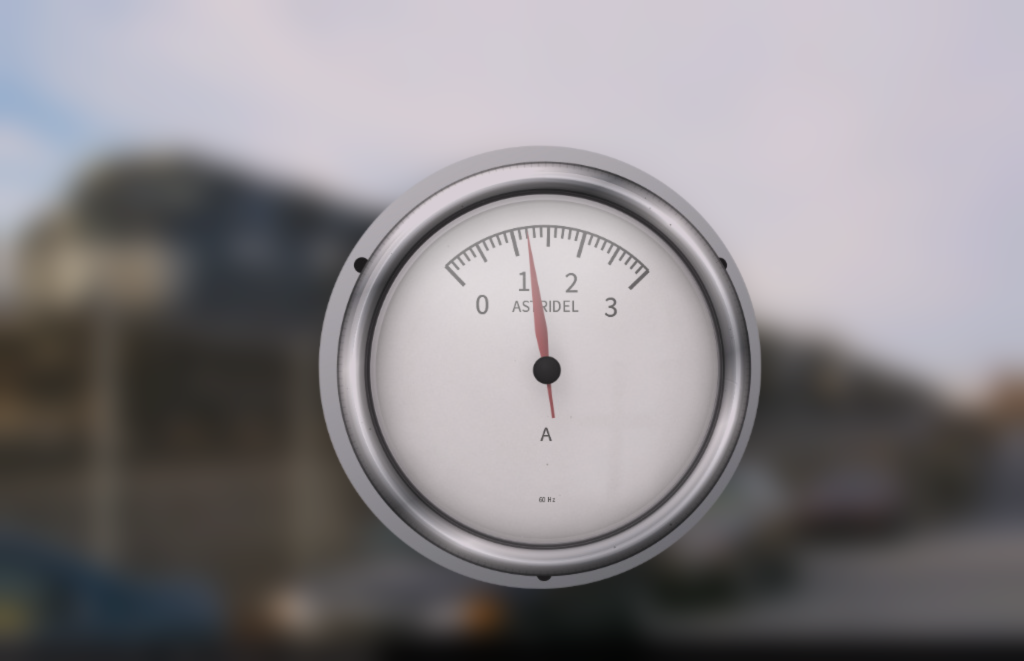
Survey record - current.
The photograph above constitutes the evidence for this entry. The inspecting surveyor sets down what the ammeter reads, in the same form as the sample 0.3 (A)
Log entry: 1.2 (A)
